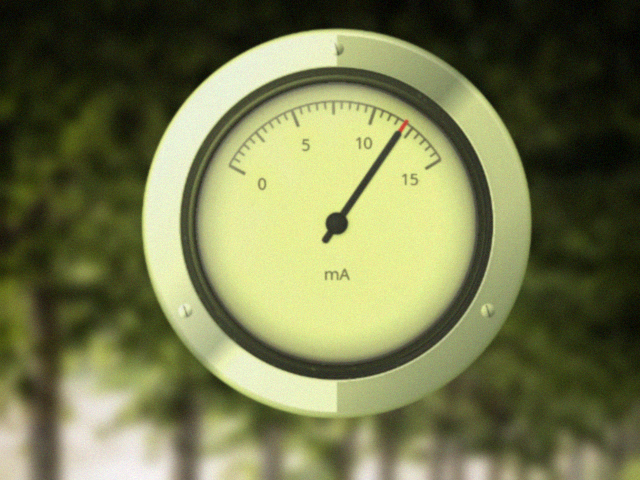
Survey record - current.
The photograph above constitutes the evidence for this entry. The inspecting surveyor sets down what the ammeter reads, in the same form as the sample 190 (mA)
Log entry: 12 (mA)
